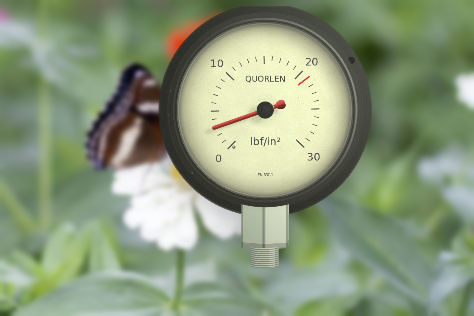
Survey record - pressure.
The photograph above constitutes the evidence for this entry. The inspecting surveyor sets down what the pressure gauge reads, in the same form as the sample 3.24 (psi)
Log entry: 3 (psi)
